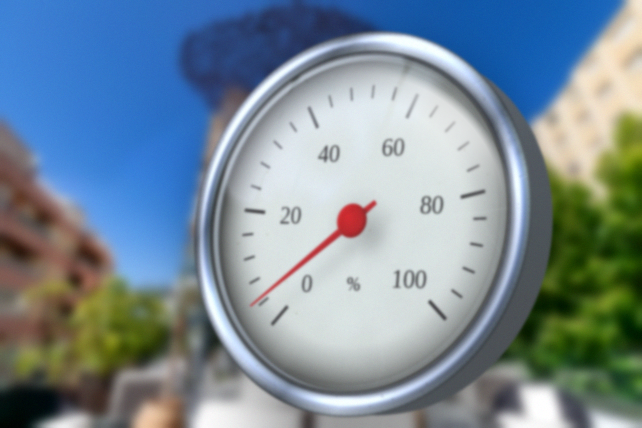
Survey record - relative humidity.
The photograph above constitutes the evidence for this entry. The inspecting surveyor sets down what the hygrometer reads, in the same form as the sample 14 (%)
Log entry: 4 (%)
